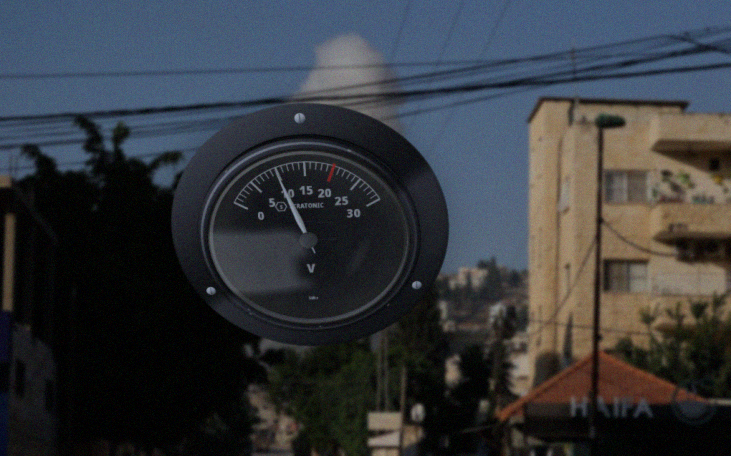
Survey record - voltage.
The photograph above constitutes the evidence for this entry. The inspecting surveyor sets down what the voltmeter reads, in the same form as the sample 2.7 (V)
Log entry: 10 (V)
